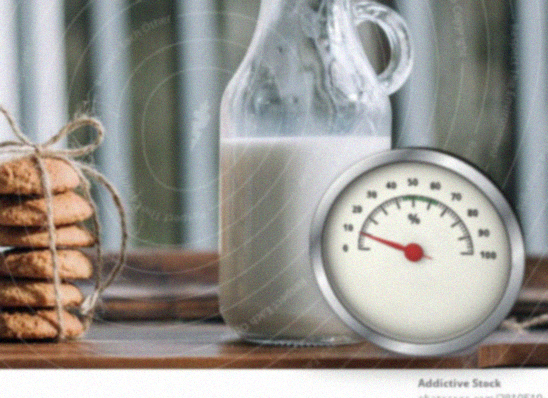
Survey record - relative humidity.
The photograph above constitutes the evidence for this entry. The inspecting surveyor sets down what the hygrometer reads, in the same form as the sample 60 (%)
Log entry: 10 (%)
